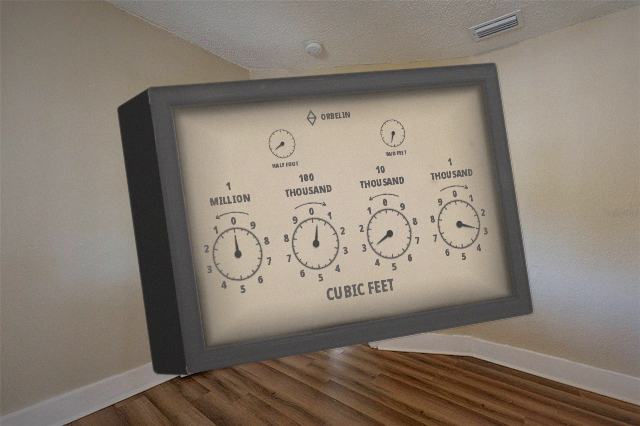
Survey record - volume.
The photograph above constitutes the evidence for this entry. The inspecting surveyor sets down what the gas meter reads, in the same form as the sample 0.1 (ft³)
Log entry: 3300 (ft³)
